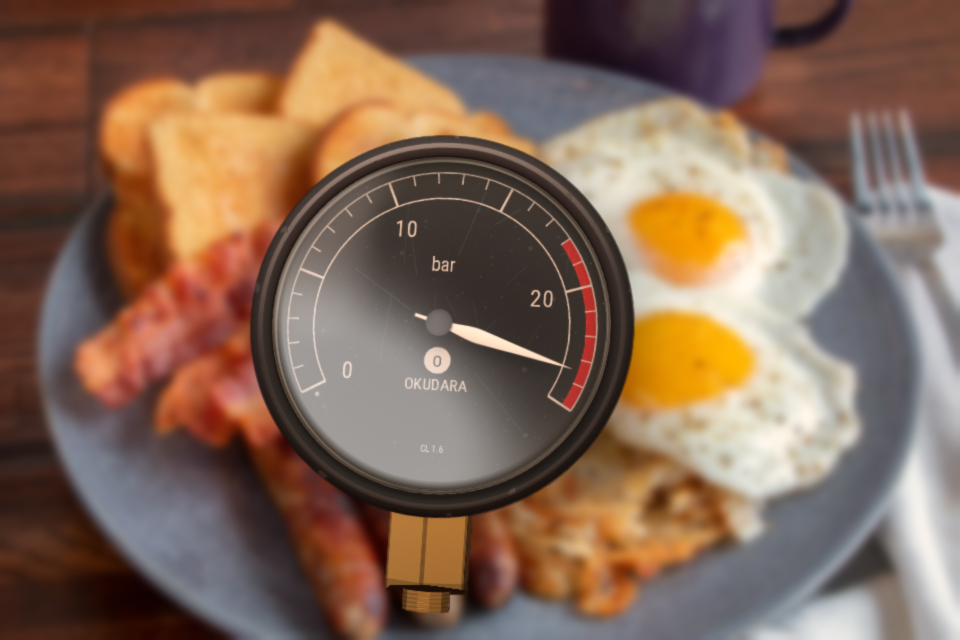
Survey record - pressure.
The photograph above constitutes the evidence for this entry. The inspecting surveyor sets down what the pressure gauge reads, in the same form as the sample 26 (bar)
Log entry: 23.5 (bar)
